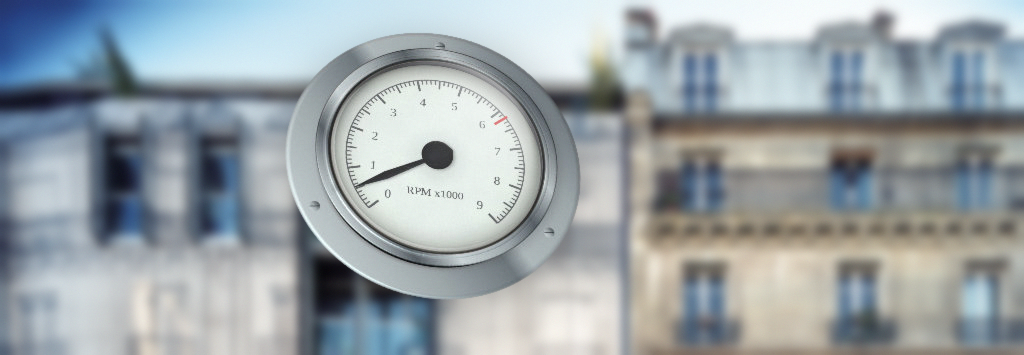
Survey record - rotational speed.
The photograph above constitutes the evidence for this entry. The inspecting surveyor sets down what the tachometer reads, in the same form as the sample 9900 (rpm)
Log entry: 500 (rpm)
